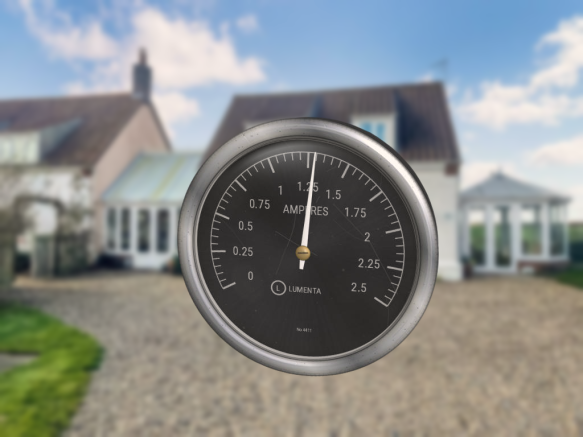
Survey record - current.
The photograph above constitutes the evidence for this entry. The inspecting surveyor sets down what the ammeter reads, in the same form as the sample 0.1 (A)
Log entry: 1.3 (A)
